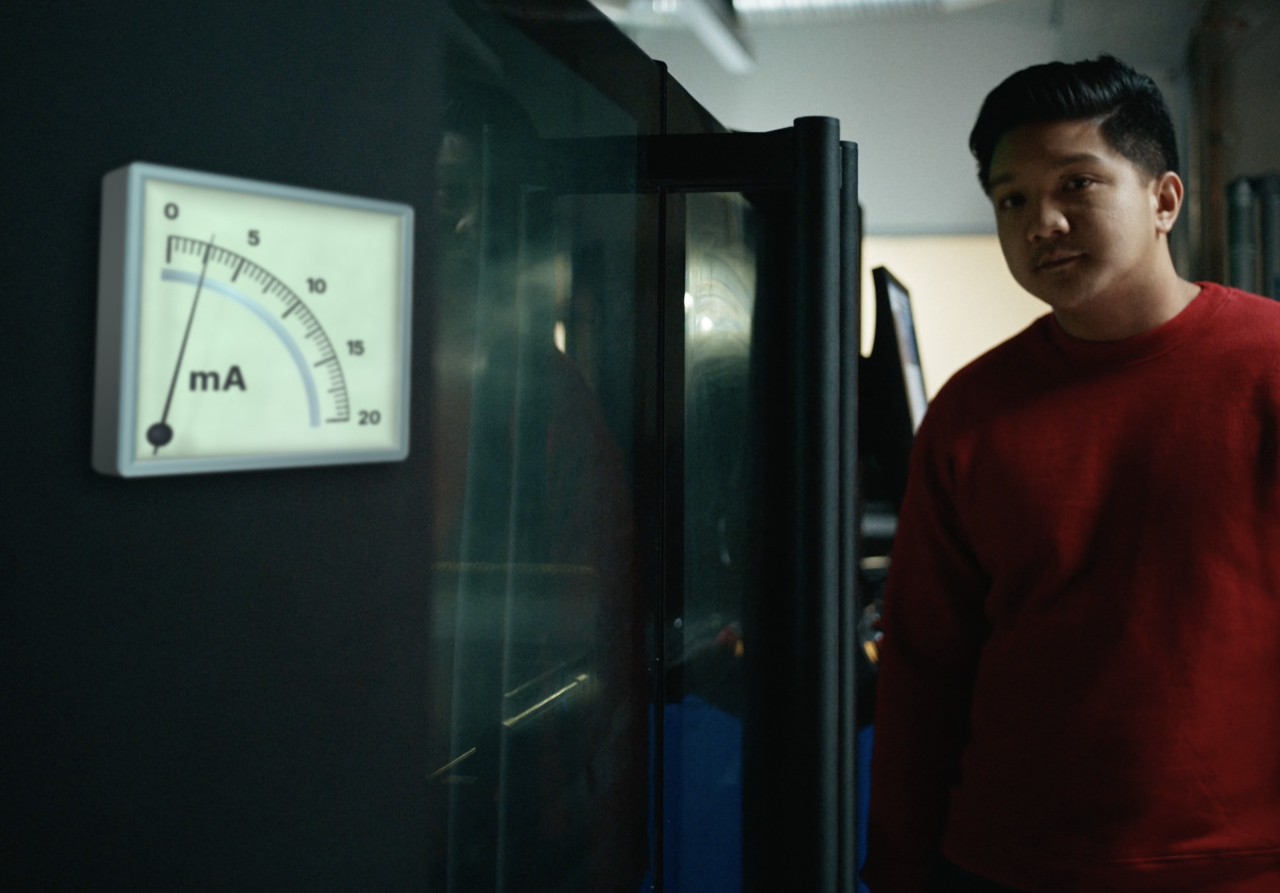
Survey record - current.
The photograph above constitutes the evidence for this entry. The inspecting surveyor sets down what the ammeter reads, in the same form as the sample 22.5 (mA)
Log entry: 2.5 (mA)
